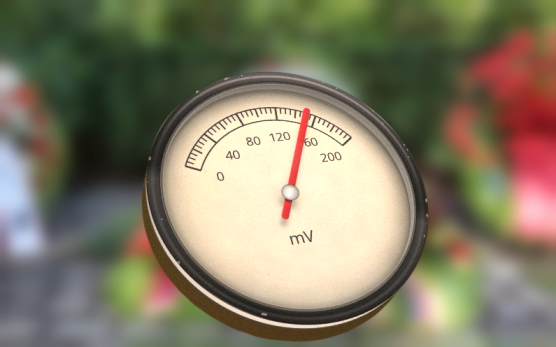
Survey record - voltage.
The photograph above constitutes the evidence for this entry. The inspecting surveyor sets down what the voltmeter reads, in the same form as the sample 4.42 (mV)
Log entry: 150 (mV)
